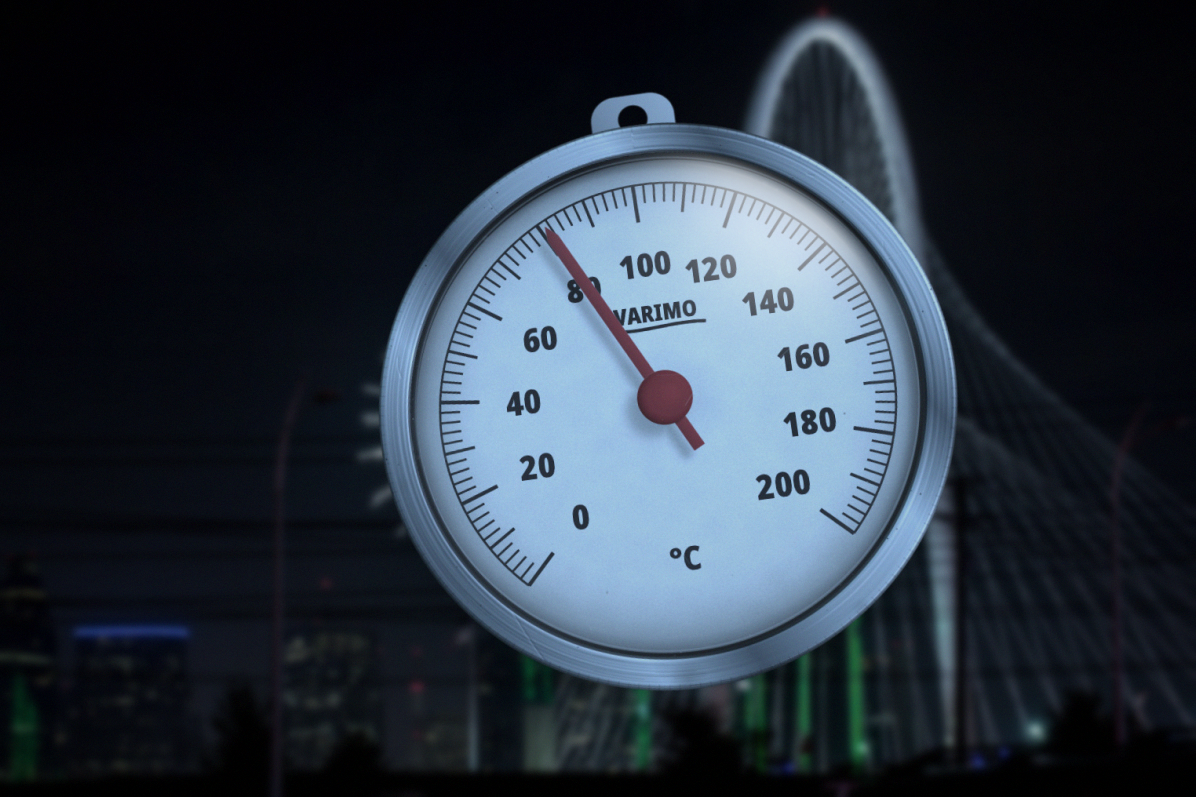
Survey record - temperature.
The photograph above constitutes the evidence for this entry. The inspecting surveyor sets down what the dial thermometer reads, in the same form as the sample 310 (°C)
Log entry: 81 (°C)
